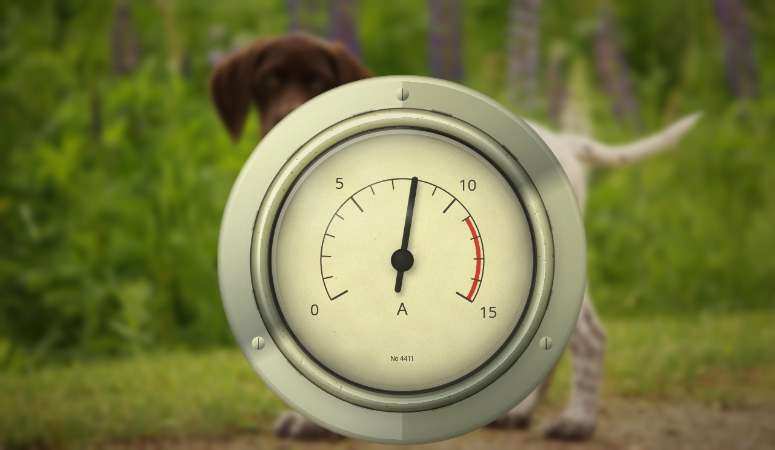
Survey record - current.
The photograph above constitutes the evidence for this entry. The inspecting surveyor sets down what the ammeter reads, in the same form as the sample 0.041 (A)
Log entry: 8 (A)
